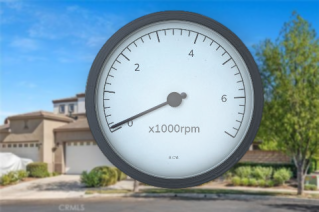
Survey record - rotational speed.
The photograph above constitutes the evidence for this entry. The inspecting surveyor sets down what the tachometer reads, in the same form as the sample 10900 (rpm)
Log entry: 100 (rpm)
